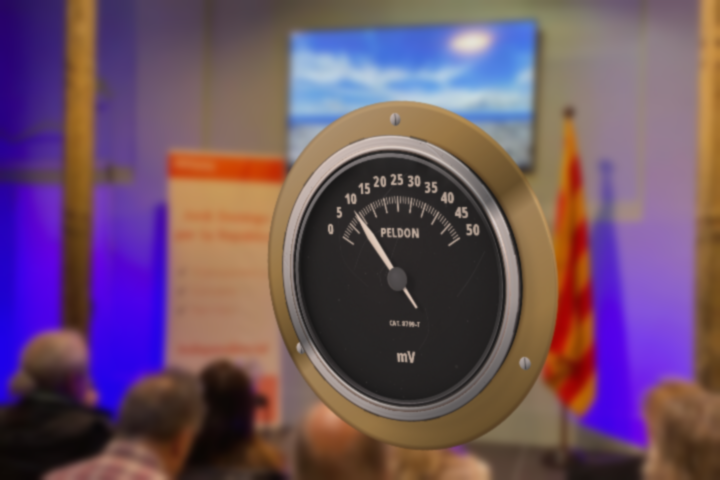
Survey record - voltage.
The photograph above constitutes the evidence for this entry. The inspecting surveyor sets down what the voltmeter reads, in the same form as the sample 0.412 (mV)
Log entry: 10 (mV)
